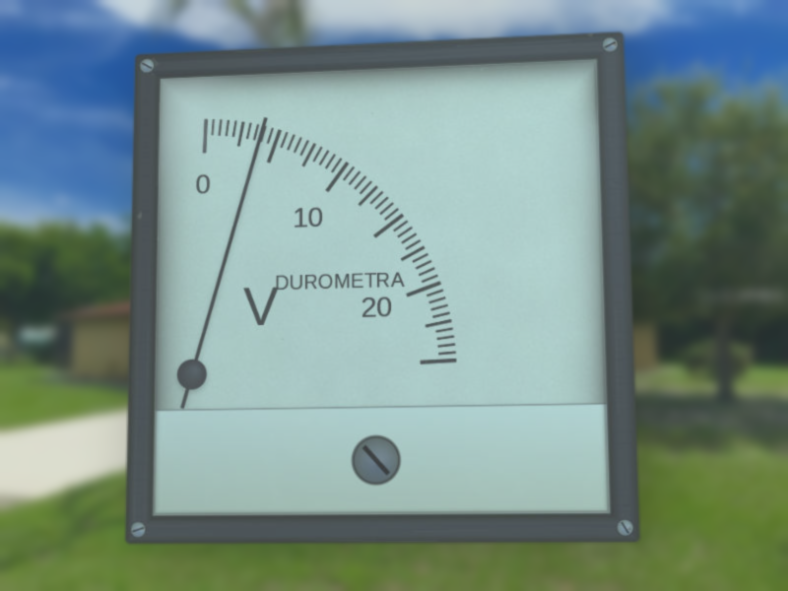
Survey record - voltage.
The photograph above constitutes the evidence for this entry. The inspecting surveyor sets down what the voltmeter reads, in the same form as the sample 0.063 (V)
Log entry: 4 (V)
